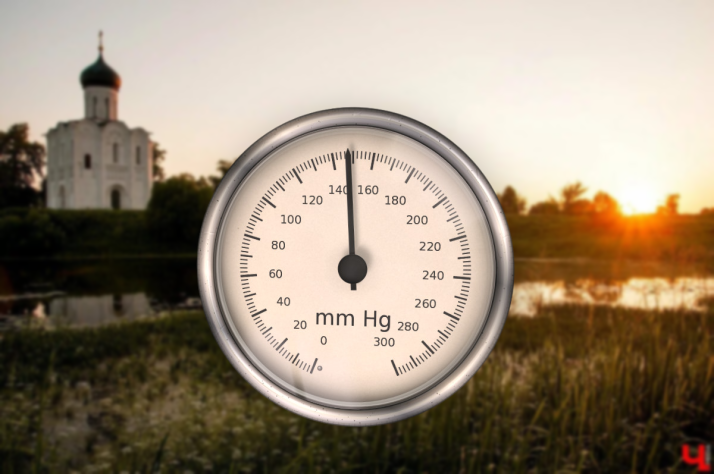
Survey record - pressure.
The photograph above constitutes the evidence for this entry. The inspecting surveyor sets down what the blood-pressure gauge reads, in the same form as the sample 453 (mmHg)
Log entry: 148 (mmHg)
